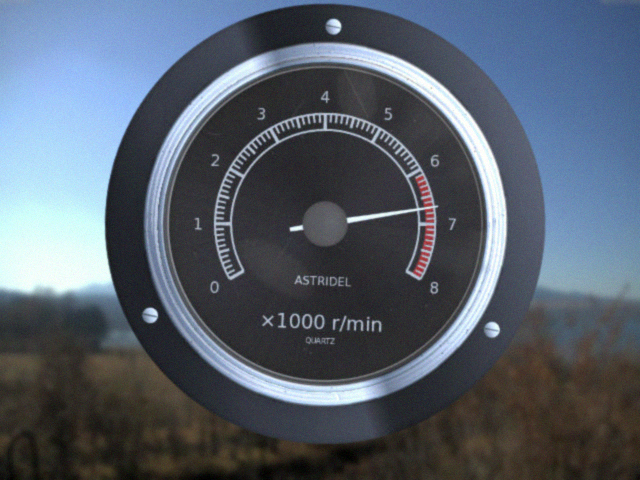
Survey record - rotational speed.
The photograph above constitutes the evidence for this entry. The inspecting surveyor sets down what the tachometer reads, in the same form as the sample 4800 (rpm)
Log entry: 6700 (rpm)
